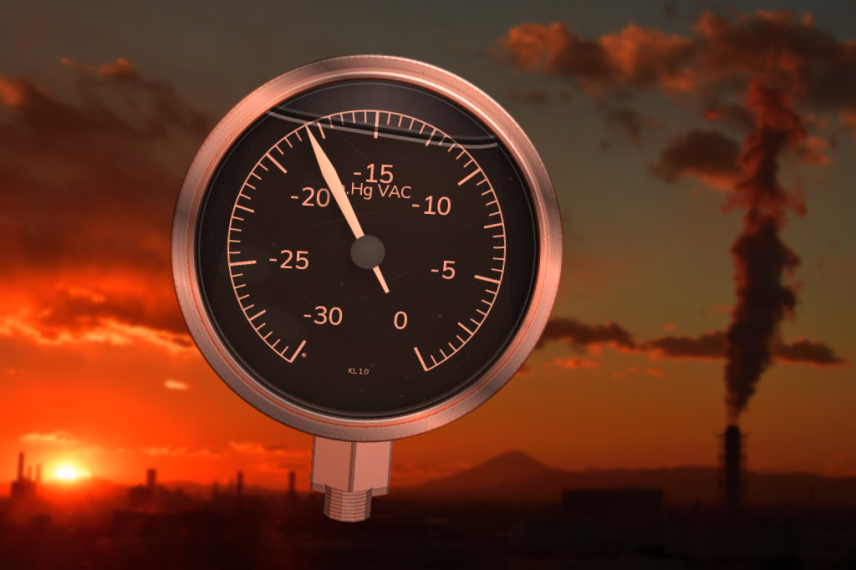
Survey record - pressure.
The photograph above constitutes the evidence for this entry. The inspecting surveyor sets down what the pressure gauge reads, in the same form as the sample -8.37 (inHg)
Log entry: -18 (inHg)
